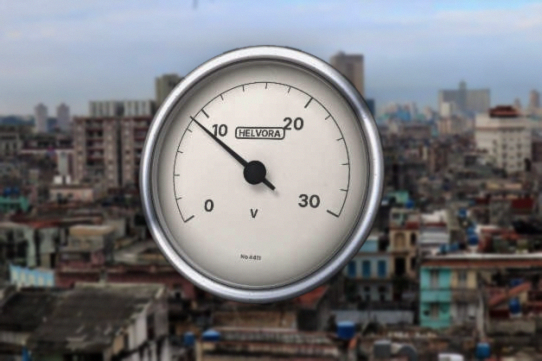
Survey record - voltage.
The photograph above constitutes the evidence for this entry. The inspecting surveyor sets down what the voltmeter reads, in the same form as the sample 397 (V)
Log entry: 9 (V)
